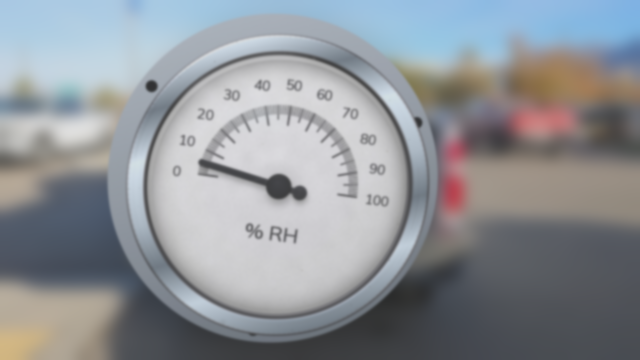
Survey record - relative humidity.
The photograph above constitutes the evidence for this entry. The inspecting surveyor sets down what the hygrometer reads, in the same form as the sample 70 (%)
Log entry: 5 (%)
